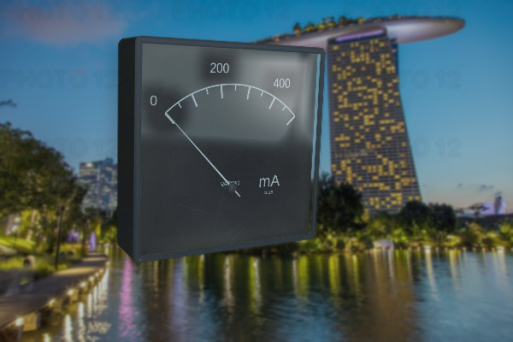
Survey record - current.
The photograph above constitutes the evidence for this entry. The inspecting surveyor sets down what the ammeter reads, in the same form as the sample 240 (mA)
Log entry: 0 (mA)
